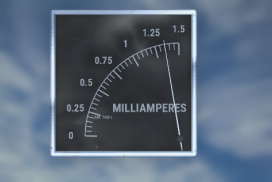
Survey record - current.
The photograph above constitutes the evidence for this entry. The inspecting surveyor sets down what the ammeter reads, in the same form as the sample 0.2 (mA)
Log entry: 1.35 (mA)
